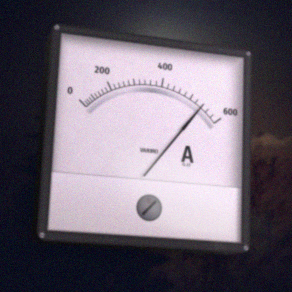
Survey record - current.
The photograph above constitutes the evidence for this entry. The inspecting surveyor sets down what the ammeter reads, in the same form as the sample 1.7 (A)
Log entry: 540 (A)
